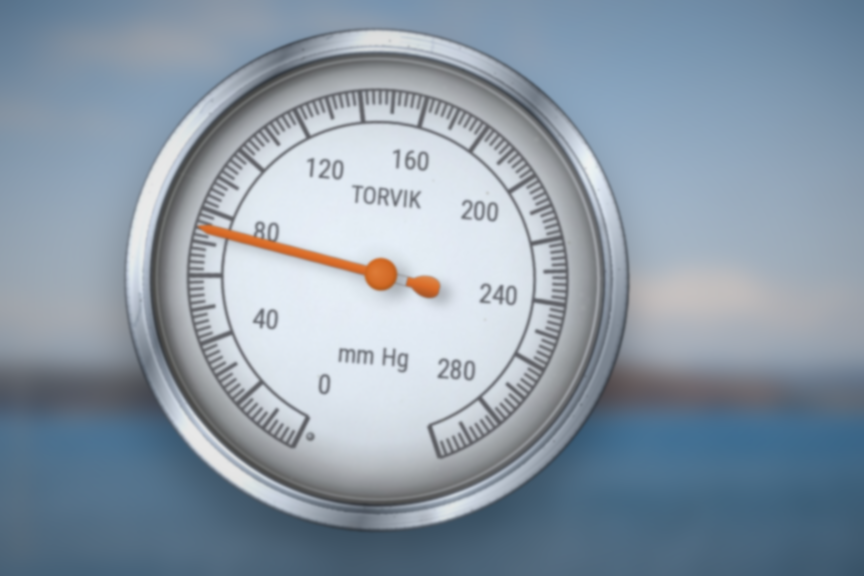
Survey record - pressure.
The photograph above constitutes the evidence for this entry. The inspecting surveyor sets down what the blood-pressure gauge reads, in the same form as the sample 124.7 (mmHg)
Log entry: 74 (mmHg)
